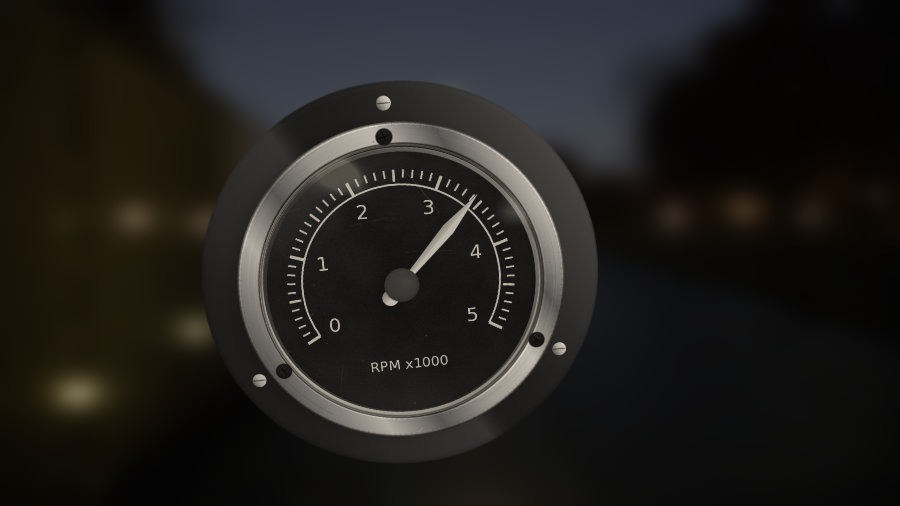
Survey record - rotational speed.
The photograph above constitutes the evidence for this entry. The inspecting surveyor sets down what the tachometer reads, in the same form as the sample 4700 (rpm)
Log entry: 3400 (rpm)
